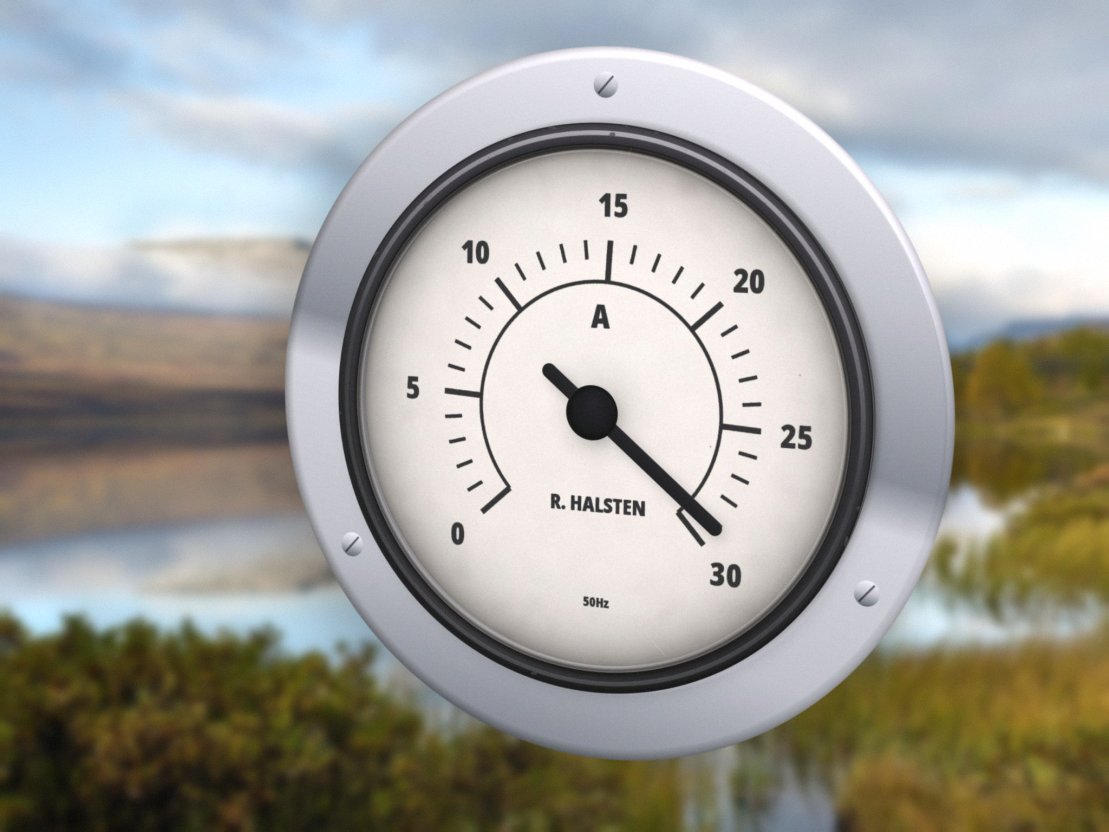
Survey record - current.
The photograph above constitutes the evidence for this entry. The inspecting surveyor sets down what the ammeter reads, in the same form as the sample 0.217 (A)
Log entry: 29 (A)
